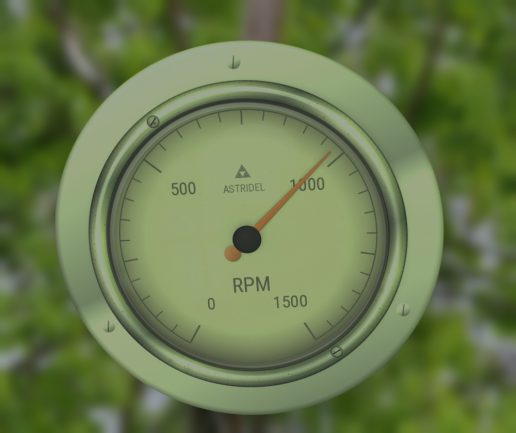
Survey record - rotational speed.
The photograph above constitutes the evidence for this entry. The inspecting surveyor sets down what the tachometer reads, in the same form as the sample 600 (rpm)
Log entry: 975 (rpm)
